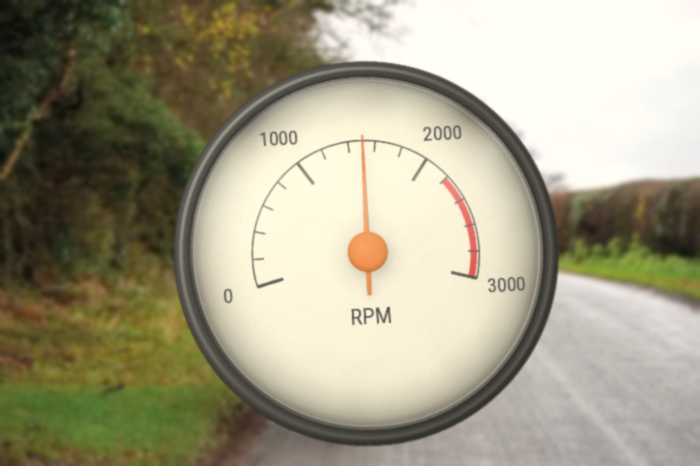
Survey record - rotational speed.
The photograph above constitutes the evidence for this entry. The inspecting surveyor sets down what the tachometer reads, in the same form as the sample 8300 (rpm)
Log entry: 1500 (rpm)
